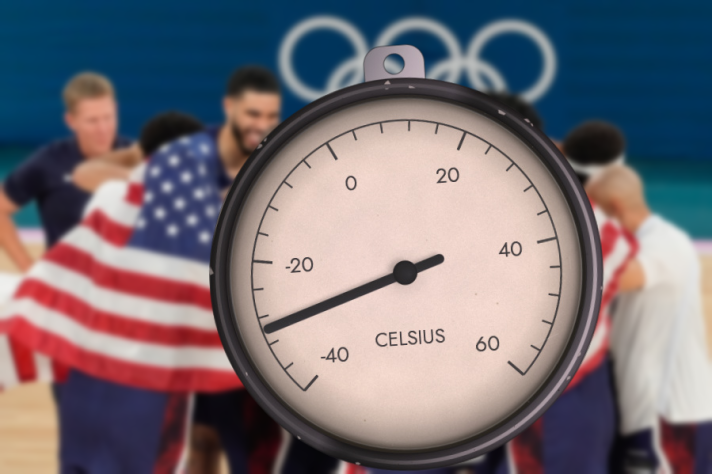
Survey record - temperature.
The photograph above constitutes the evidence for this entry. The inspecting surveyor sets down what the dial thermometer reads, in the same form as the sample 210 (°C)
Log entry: -30 (°C)
